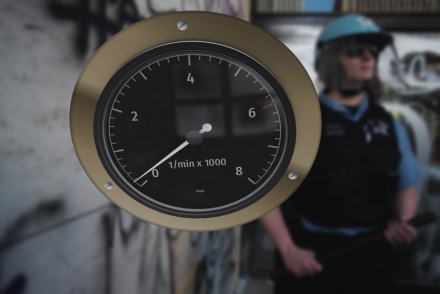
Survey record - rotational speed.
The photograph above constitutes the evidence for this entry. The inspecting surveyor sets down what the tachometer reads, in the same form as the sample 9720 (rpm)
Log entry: 200 (rpm)
